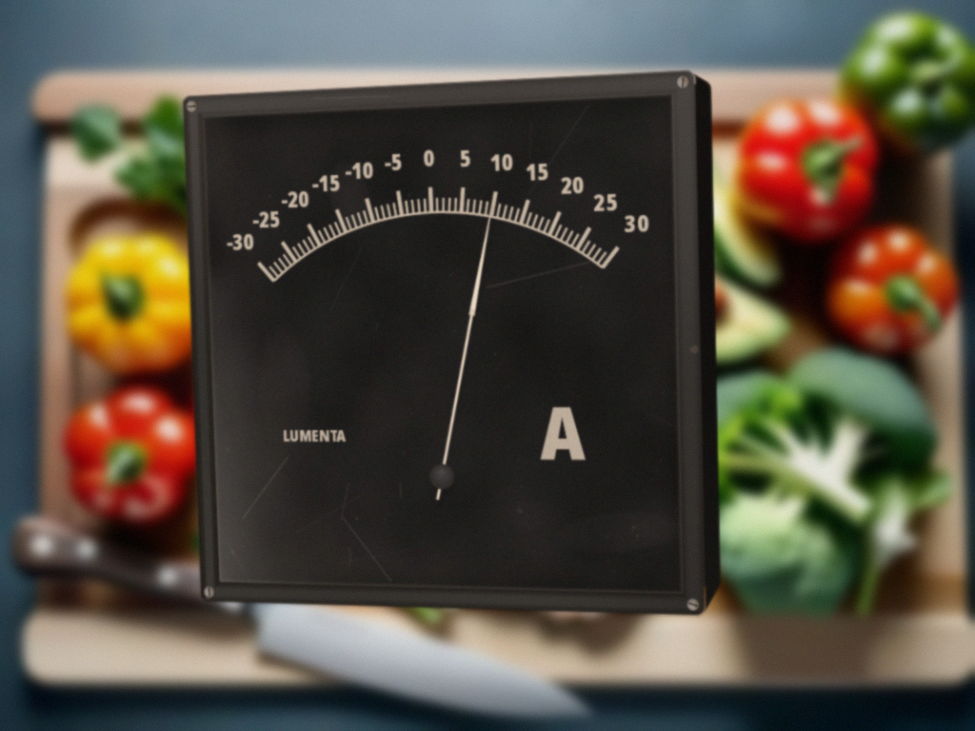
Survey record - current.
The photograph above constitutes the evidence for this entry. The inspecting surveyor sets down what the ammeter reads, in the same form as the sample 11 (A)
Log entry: 10 (A)
